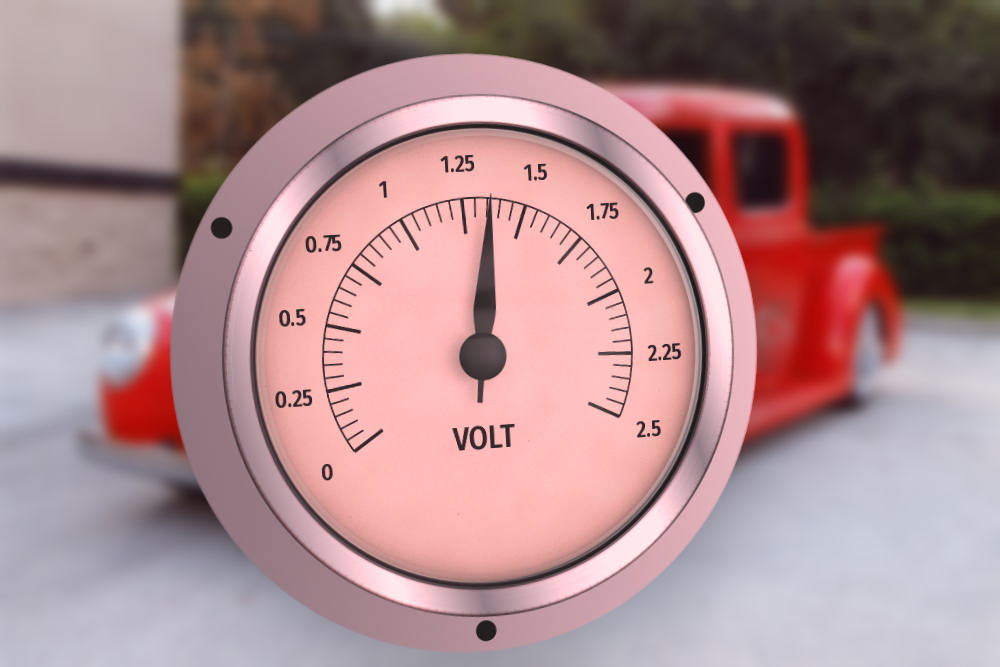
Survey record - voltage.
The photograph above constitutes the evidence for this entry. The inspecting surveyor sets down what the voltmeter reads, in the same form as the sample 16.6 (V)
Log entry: 1.35 (V)
